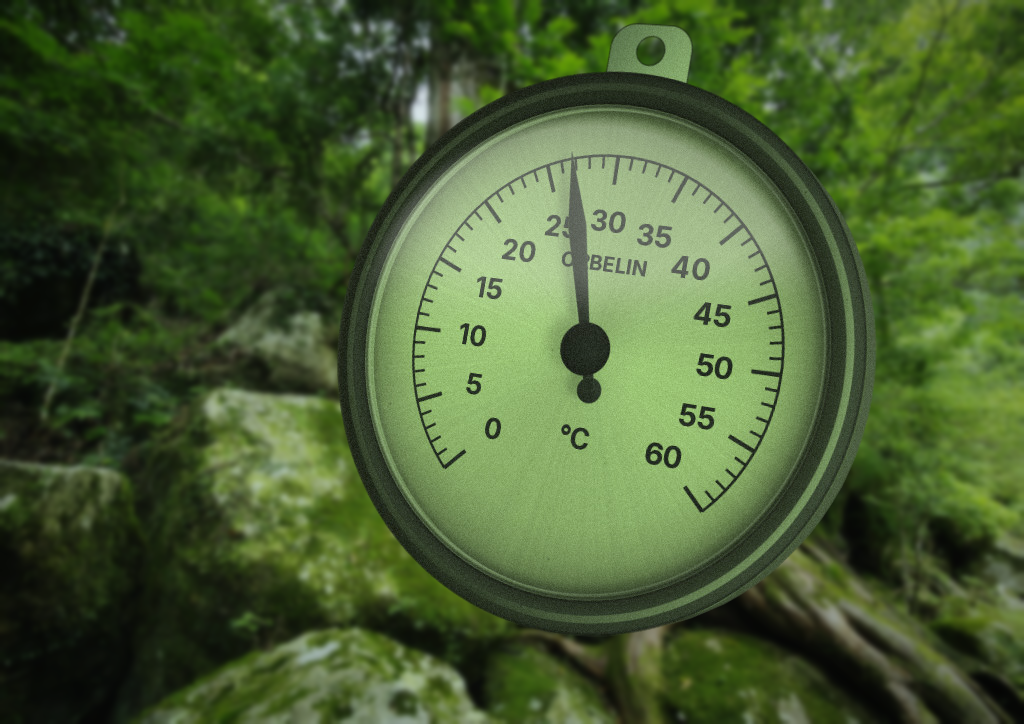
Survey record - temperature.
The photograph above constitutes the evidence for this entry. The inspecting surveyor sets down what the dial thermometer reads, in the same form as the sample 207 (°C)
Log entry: 27 (°C)
